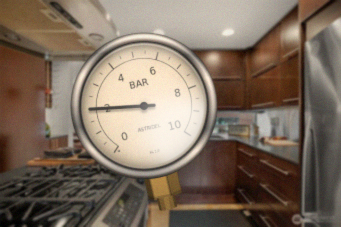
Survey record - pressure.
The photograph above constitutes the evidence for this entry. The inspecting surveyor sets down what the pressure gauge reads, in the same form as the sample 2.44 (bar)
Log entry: 2 (bar)
